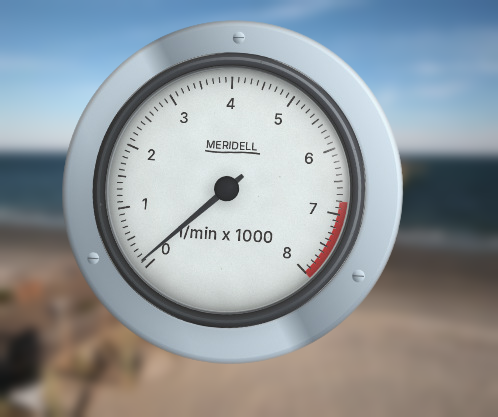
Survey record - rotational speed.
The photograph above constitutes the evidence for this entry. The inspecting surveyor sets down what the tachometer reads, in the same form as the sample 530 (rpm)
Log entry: 100 (rpm)
